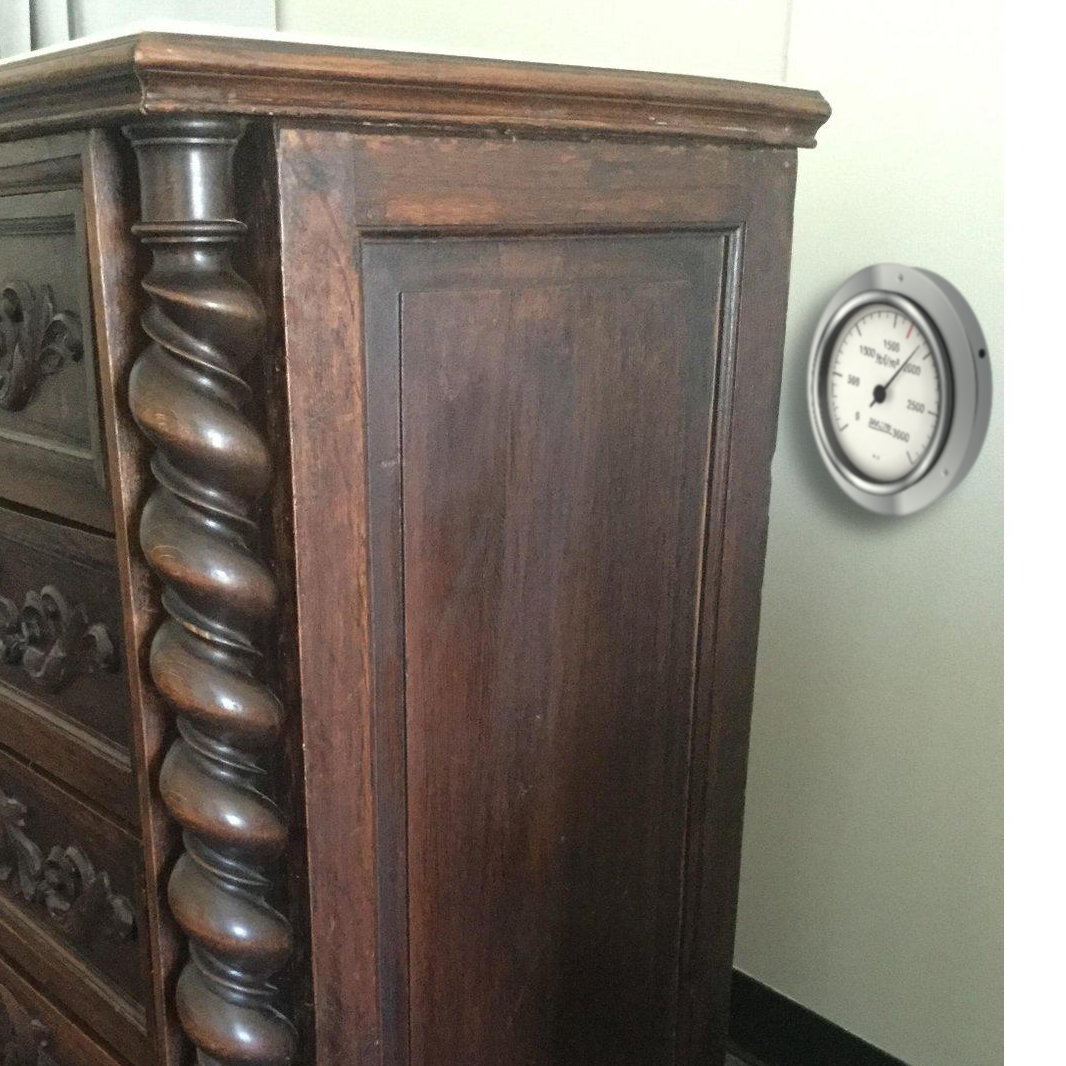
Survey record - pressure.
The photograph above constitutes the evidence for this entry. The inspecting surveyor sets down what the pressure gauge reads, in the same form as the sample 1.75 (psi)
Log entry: 1900 (psi)
